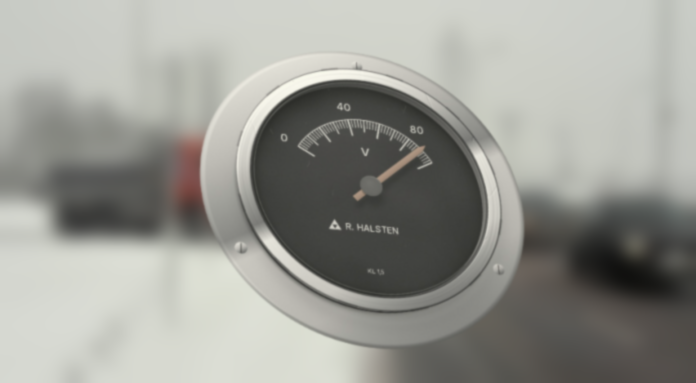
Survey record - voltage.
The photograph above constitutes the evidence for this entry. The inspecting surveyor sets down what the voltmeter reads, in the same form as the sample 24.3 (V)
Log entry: 90 (V)
